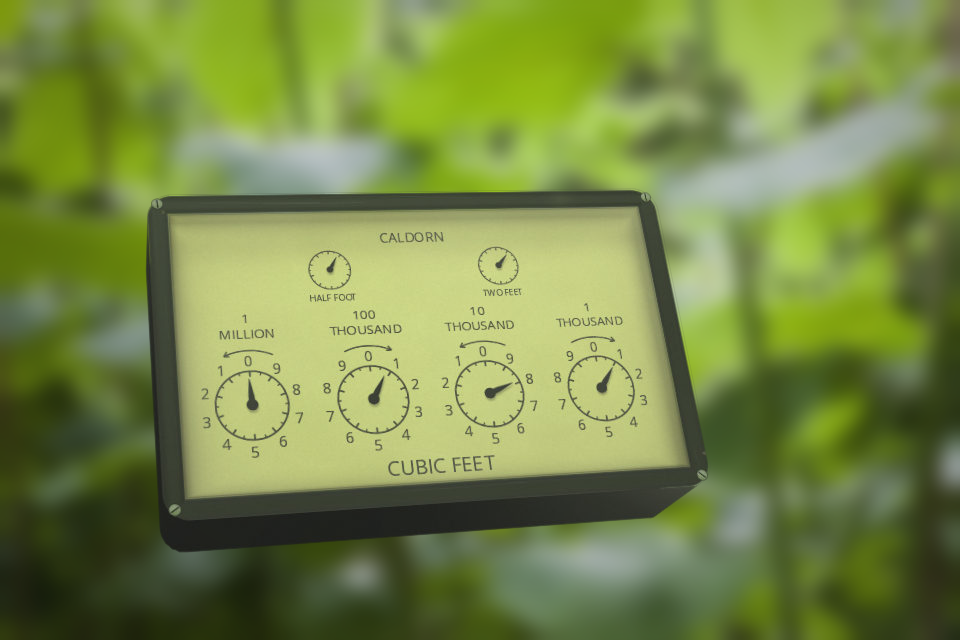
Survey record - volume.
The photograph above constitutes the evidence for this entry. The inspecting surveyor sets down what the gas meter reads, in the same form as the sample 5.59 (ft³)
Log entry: 8100 (ft³)
